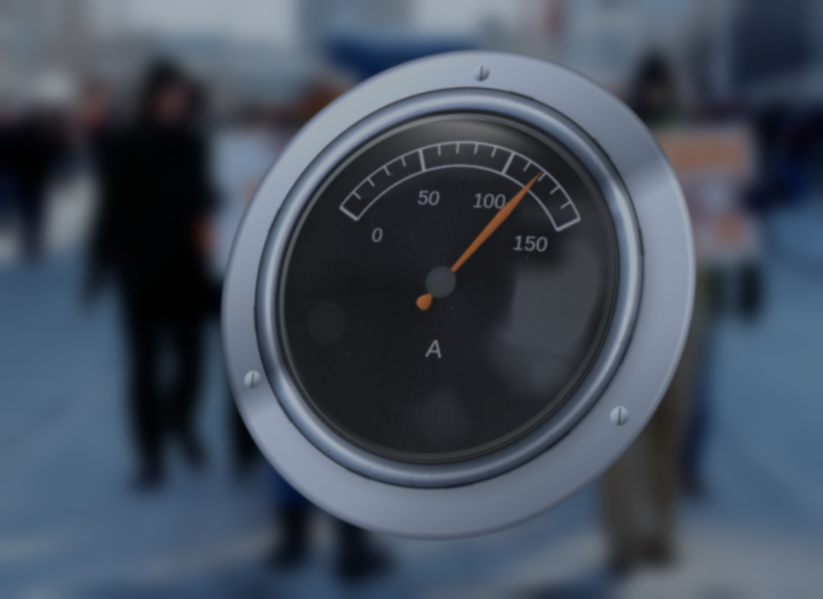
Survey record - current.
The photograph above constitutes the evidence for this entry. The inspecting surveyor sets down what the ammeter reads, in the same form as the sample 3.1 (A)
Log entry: 120 (A)
